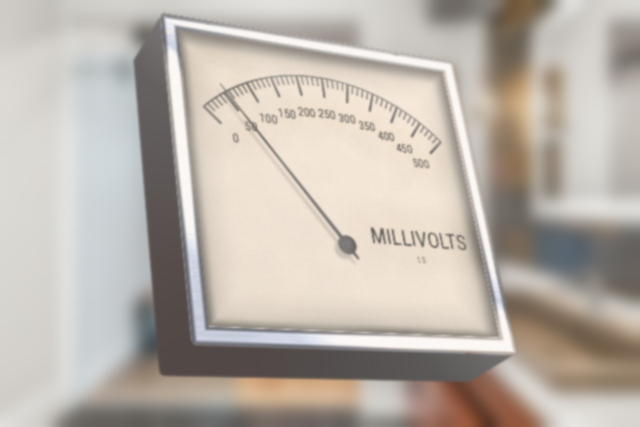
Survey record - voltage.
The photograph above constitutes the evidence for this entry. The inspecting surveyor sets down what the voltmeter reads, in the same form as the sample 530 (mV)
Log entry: 50 (mV)
